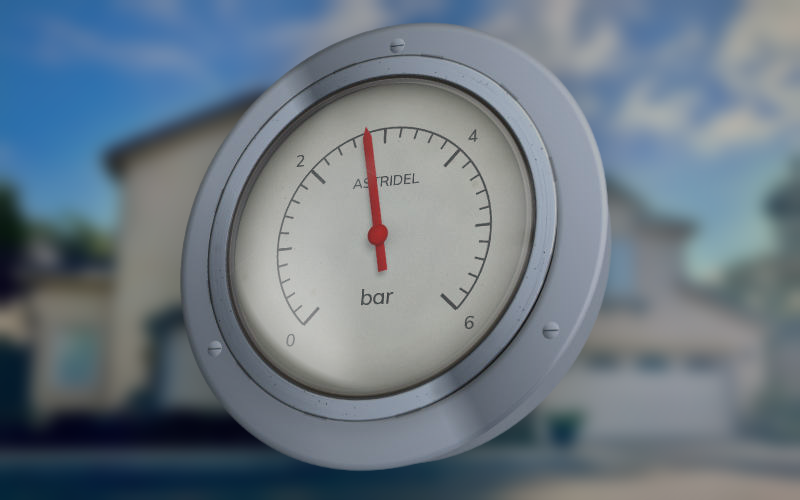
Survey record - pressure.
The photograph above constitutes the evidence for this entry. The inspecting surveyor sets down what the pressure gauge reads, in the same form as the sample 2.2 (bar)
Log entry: 2.8 (bar)
